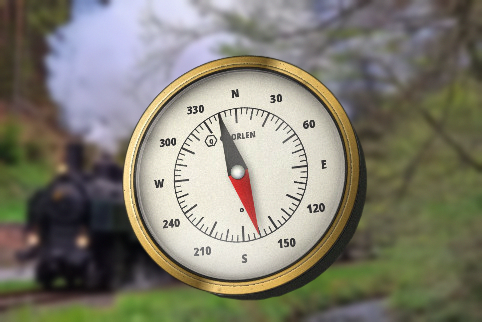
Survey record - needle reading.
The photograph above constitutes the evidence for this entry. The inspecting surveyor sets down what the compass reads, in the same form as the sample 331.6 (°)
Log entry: 165 (°)
